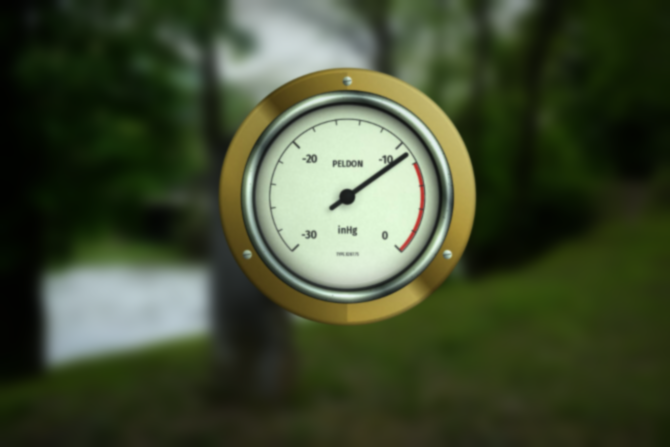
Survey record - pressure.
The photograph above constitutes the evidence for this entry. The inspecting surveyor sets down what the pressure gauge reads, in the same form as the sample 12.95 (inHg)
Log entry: -9 (inHg)
